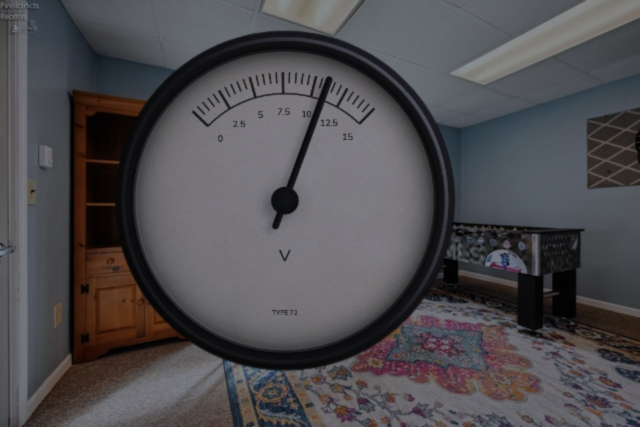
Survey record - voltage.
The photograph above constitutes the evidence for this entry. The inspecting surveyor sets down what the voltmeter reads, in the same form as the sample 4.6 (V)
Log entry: 11 (V)
